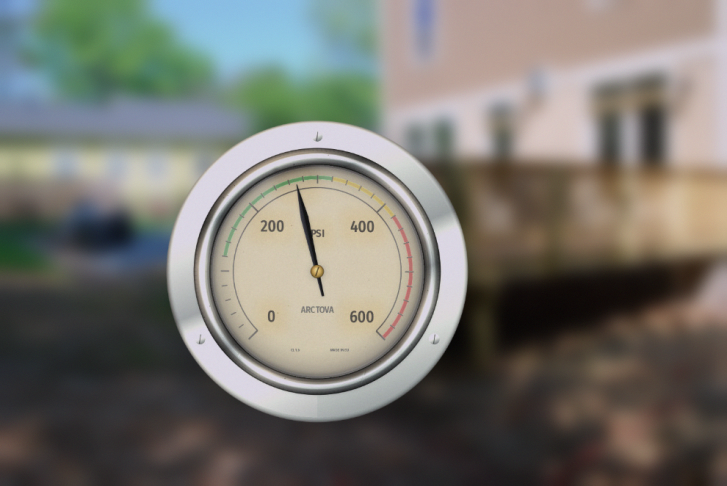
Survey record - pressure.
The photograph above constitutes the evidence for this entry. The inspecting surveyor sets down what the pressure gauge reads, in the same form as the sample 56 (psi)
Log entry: 270 (psi)
